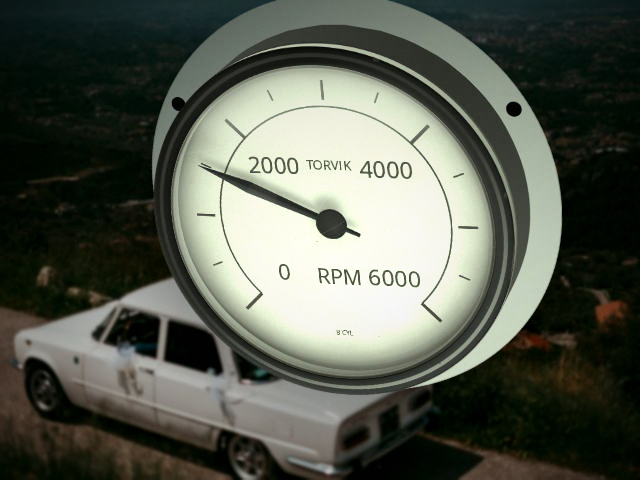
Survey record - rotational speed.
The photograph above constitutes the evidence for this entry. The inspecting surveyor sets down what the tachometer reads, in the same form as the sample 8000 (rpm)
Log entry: 1500 (rpm)
